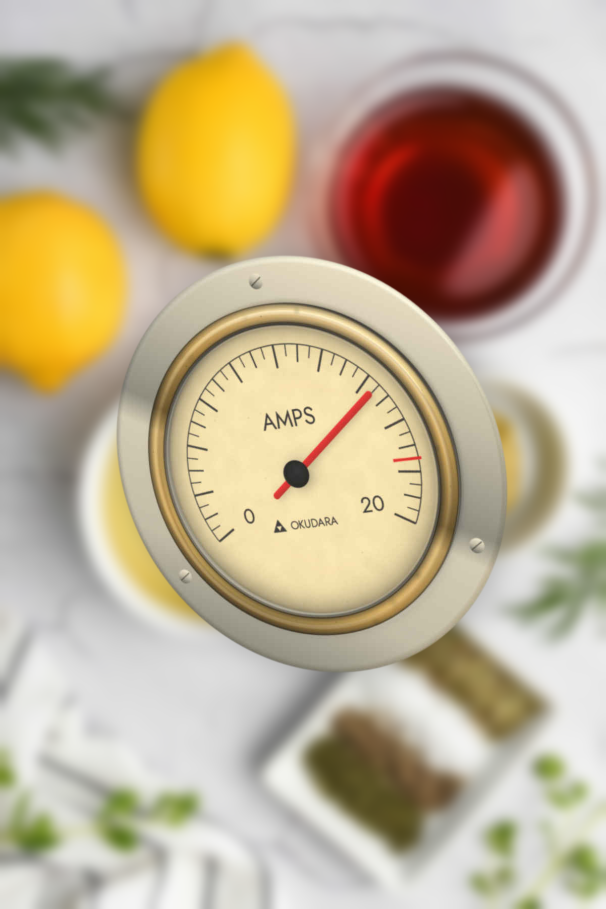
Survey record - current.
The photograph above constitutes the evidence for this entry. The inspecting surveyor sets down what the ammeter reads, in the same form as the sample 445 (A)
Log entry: 14.5 (A)
